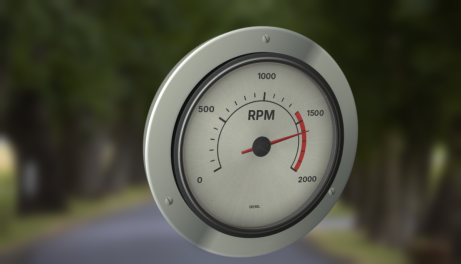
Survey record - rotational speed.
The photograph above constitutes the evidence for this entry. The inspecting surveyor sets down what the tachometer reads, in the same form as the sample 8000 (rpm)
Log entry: 1600 (rpm)
